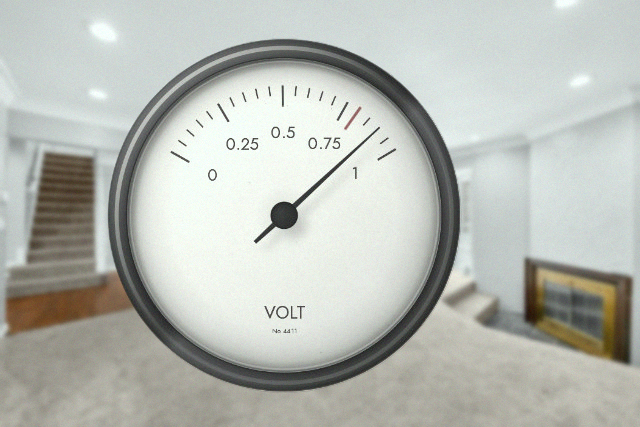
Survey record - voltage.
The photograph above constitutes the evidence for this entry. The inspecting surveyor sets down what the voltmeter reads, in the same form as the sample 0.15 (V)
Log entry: 0.9 (V)
